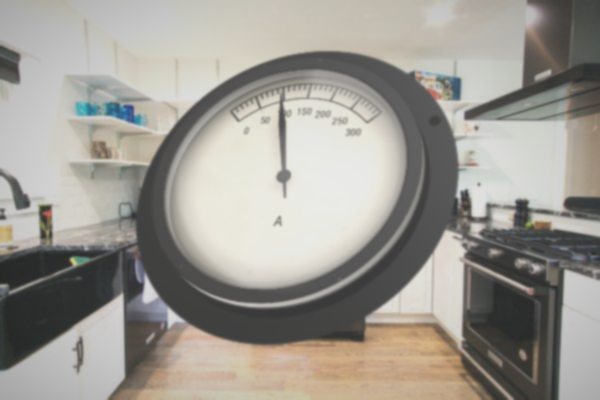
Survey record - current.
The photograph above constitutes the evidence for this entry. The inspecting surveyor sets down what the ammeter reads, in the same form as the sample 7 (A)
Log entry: 100 (A)
